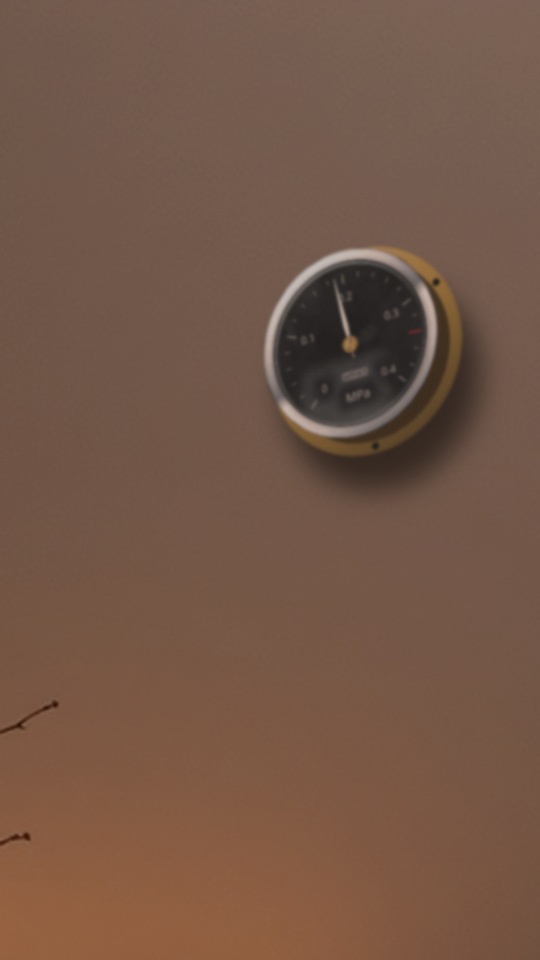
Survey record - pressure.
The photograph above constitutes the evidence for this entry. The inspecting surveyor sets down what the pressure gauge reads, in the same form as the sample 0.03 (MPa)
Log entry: 0.19 (MPa)
